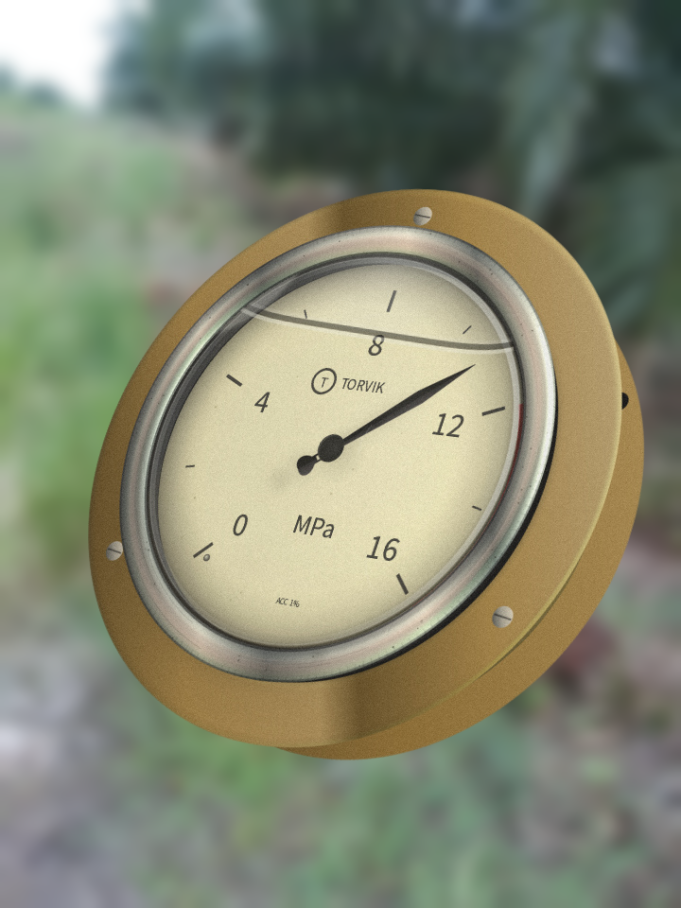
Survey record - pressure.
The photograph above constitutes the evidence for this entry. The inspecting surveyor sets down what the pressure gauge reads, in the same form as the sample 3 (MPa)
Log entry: 11 (MPa)
